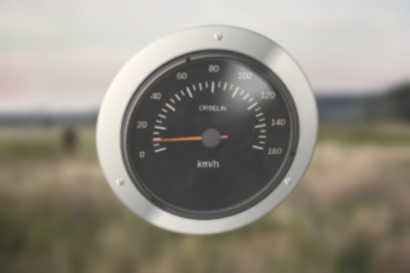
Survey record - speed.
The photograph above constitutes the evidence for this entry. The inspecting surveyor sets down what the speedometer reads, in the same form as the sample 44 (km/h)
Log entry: 10 (km/h)
